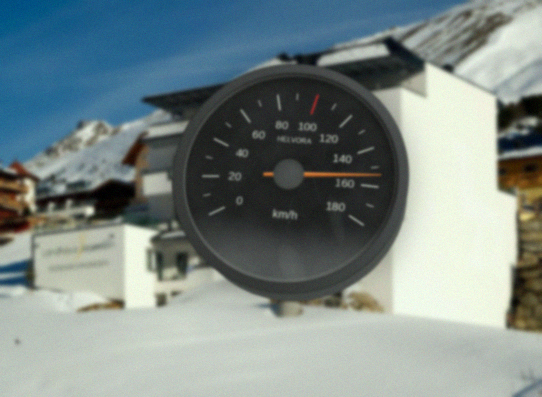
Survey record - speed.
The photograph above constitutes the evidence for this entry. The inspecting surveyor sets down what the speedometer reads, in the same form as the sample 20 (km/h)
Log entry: 155 (km/h)
